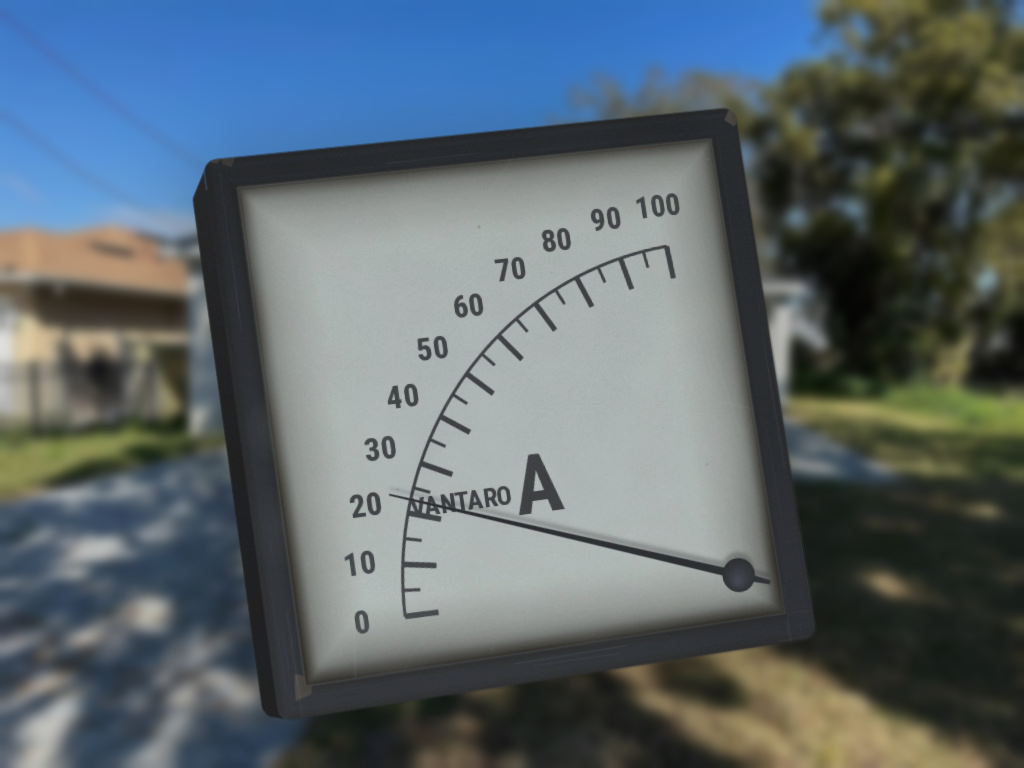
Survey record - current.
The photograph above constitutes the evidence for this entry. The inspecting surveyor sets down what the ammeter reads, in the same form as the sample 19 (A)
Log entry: 22.5 (A)
